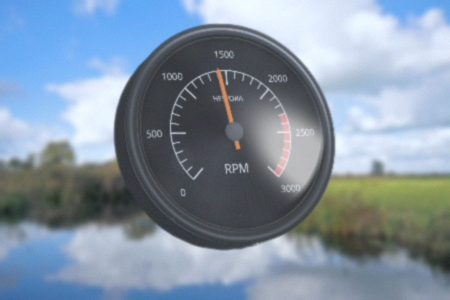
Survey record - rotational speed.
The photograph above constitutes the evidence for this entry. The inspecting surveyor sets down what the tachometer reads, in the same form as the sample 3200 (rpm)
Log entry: 1400 (rpm)
